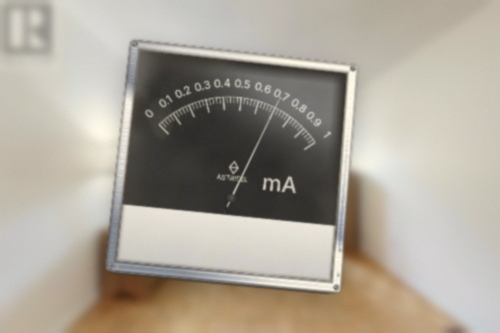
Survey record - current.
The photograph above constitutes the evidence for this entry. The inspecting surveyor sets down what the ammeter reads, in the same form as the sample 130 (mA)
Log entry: 0.7 (mA)
